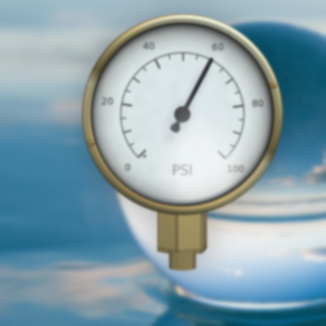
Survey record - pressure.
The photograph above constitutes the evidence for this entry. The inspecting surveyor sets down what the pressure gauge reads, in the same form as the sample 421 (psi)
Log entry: 60 (psi)
